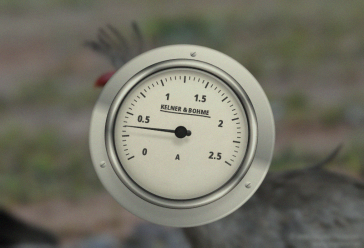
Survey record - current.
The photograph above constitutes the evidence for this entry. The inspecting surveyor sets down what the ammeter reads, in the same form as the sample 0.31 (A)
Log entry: 0.35 (A)
